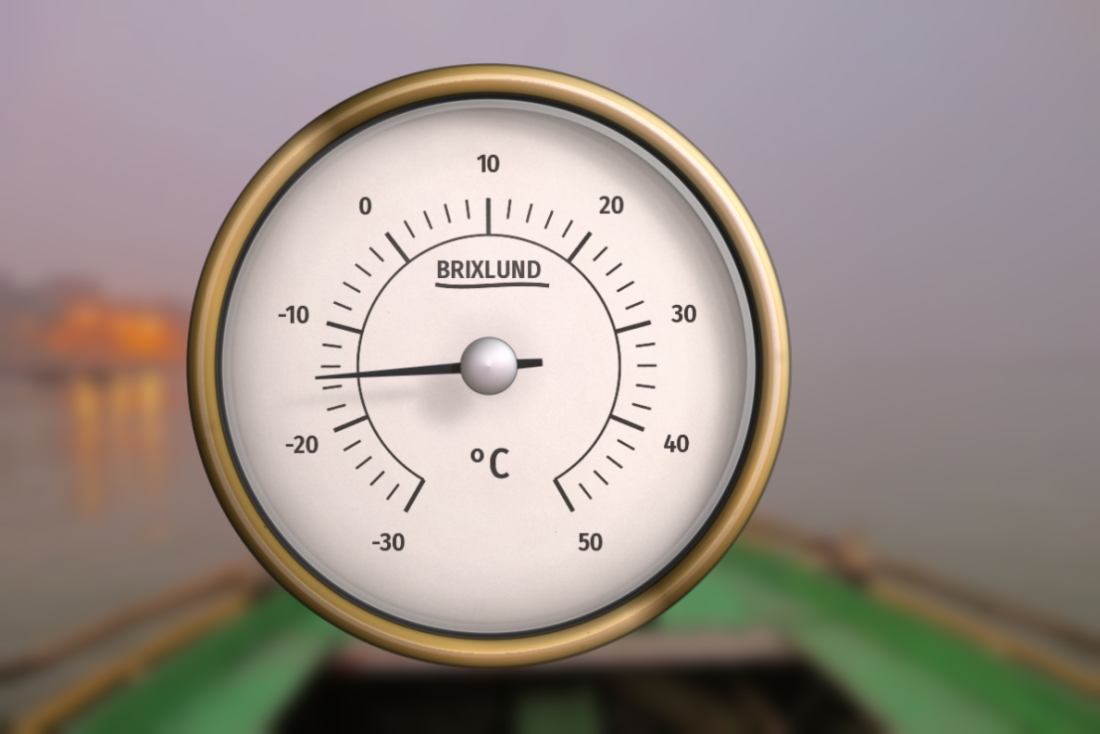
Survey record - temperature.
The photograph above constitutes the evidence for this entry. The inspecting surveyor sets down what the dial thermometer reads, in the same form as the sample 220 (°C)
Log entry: -15 (°C)
